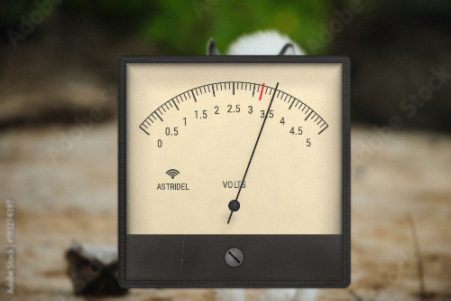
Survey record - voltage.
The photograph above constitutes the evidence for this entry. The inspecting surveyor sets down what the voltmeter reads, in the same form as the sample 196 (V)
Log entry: 3.5 (V)
